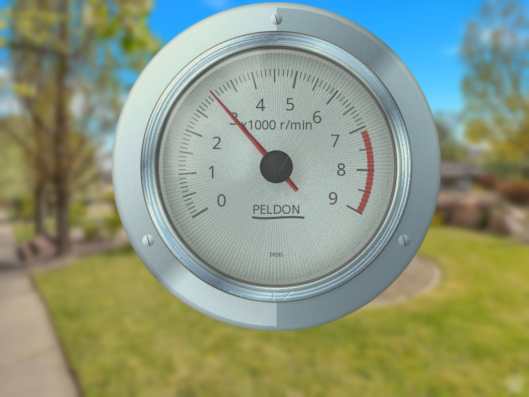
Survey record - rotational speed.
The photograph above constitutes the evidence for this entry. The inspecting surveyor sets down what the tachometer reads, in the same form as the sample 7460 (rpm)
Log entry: 3000 (rpm)
